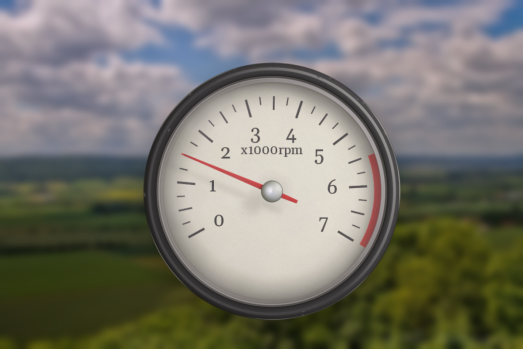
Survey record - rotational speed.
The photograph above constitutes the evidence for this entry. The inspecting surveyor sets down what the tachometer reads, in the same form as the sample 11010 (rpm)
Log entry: 1500 (rpm)
